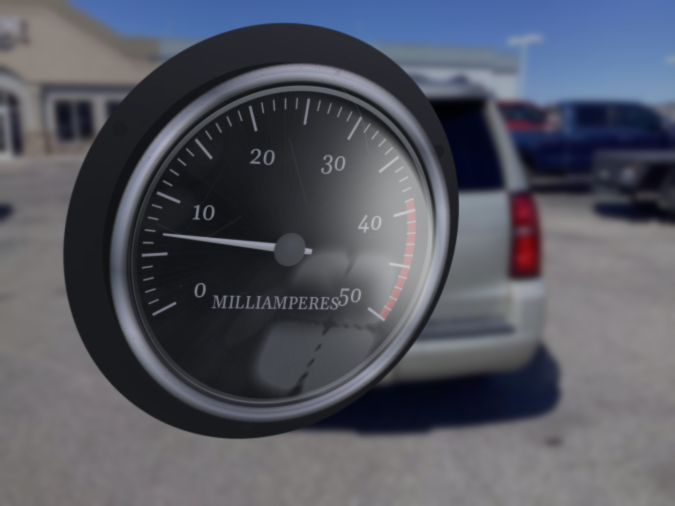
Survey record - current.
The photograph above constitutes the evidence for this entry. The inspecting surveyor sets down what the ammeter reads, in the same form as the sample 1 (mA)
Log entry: 7 (mA)
